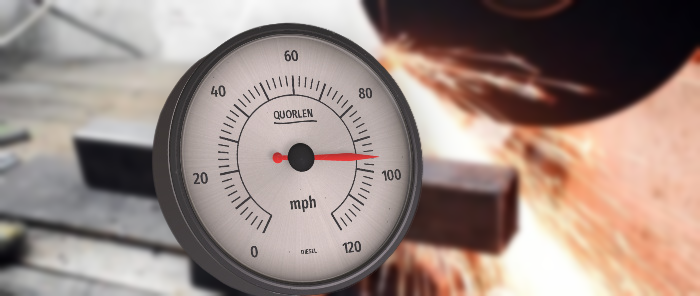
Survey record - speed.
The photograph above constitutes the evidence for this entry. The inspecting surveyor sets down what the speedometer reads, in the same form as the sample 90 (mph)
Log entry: 96 (mph)
